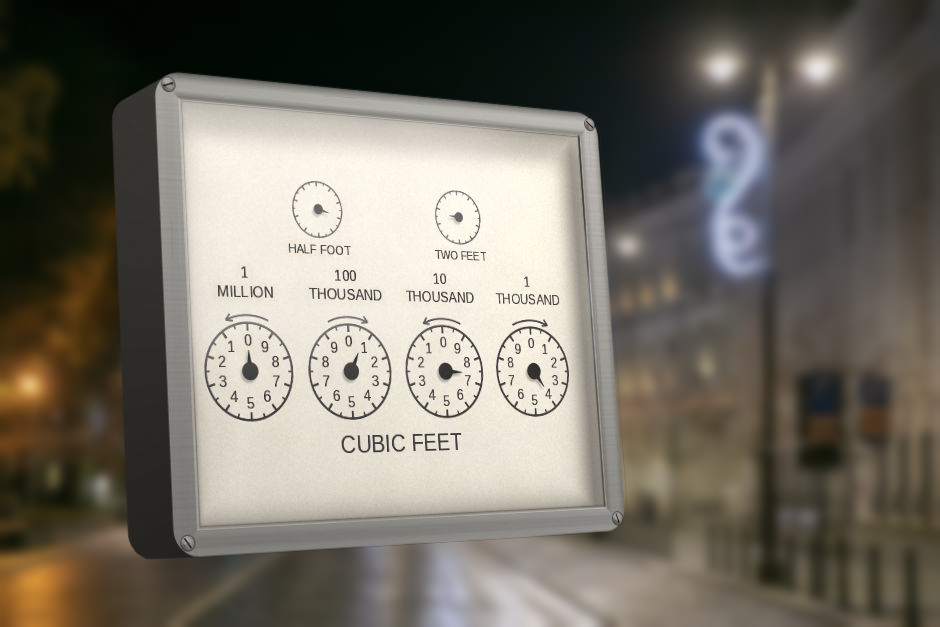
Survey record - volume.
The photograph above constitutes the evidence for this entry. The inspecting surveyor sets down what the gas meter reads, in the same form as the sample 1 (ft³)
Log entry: 7400 (ft³)
